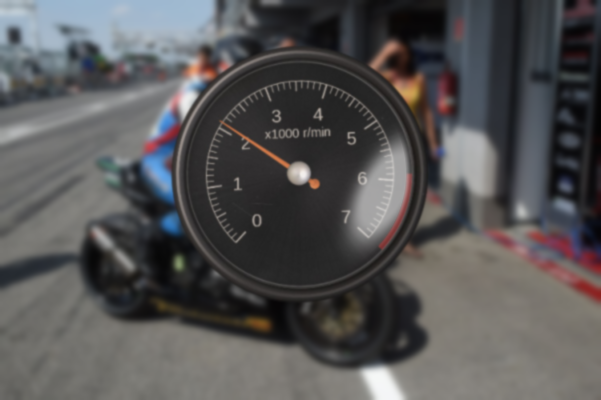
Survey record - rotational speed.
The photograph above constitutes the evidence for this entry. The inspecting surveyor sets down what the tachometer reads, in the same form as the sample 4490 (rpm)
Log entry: 2100 (rpm)
